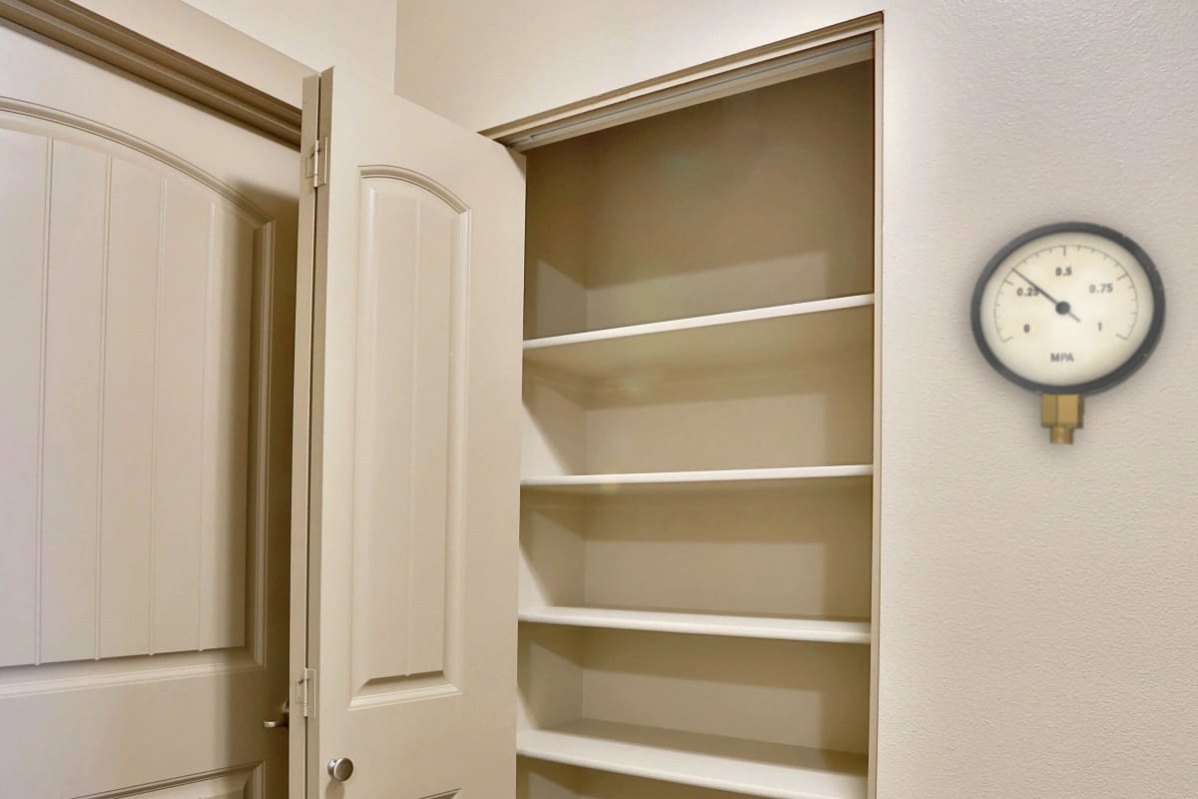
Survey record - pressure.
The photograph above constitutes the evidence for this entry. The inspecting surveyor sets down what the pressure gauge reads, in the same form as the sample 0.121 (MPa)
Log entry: 0.3 (MPa)
